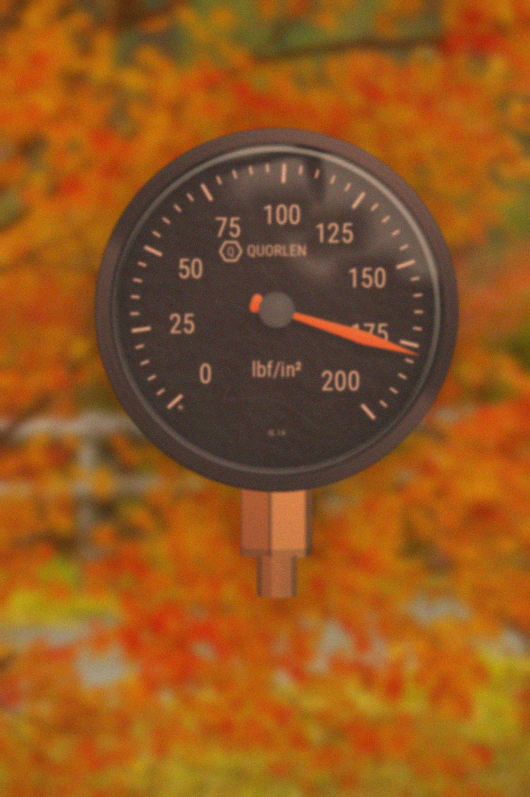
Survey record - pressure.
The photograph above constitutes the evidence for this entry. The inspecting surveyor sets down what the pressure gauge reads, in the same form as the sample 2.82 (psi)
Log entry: 177.5 (psi)
